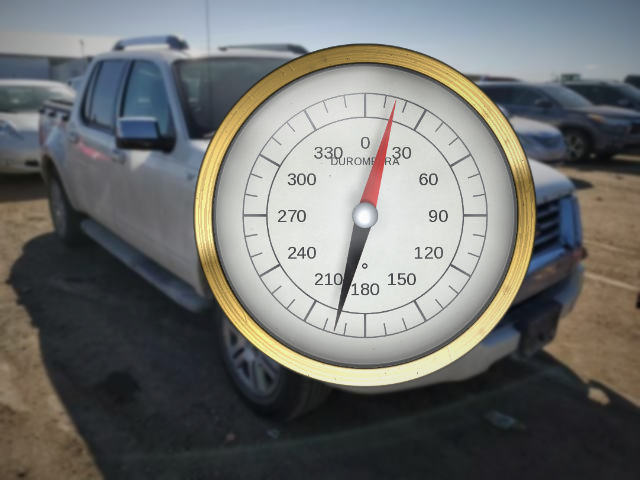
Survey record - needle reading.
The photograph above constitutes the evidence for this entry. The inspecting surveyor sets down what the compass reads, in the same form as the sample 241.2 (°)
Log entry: 15 (°)
